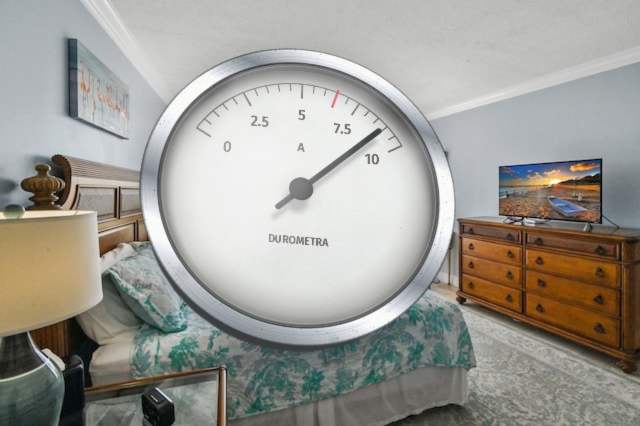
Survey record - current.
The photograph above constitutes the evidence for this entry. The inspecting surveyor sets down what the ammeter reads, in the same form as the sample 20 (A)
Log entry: 9 (A)
